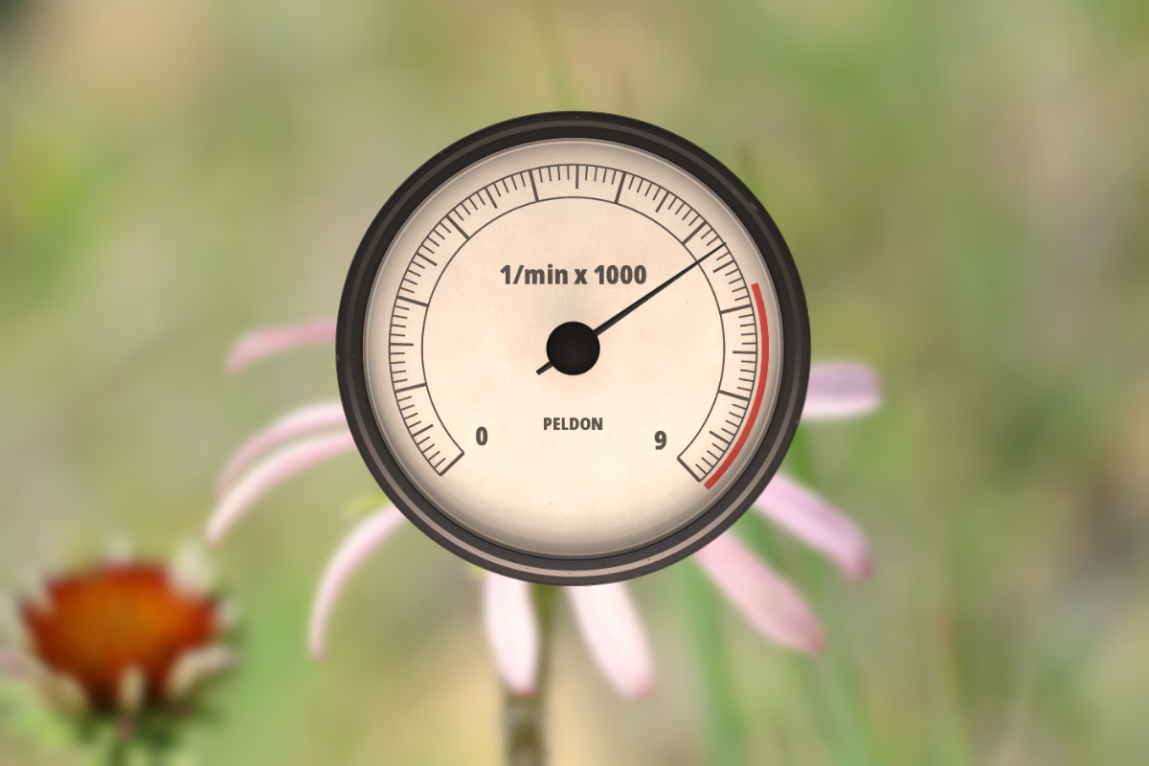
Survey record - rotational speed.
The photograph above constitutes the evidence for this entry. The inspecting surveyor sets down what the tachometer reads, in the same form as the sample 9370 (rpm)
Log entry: 6300 (rpm)
